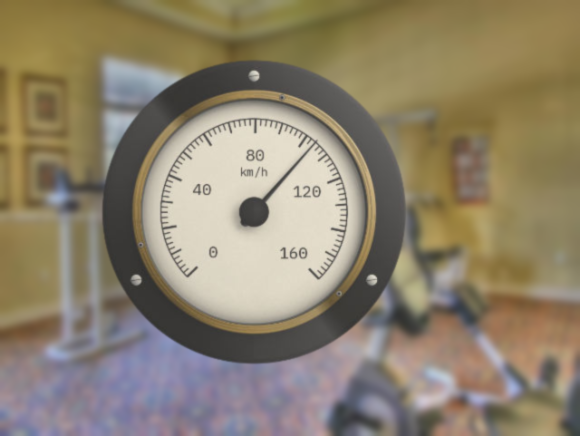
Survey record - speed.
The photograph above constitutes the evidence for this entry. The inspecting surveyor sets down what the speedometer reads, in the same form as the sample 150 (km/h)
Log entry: 104 (km/h)
